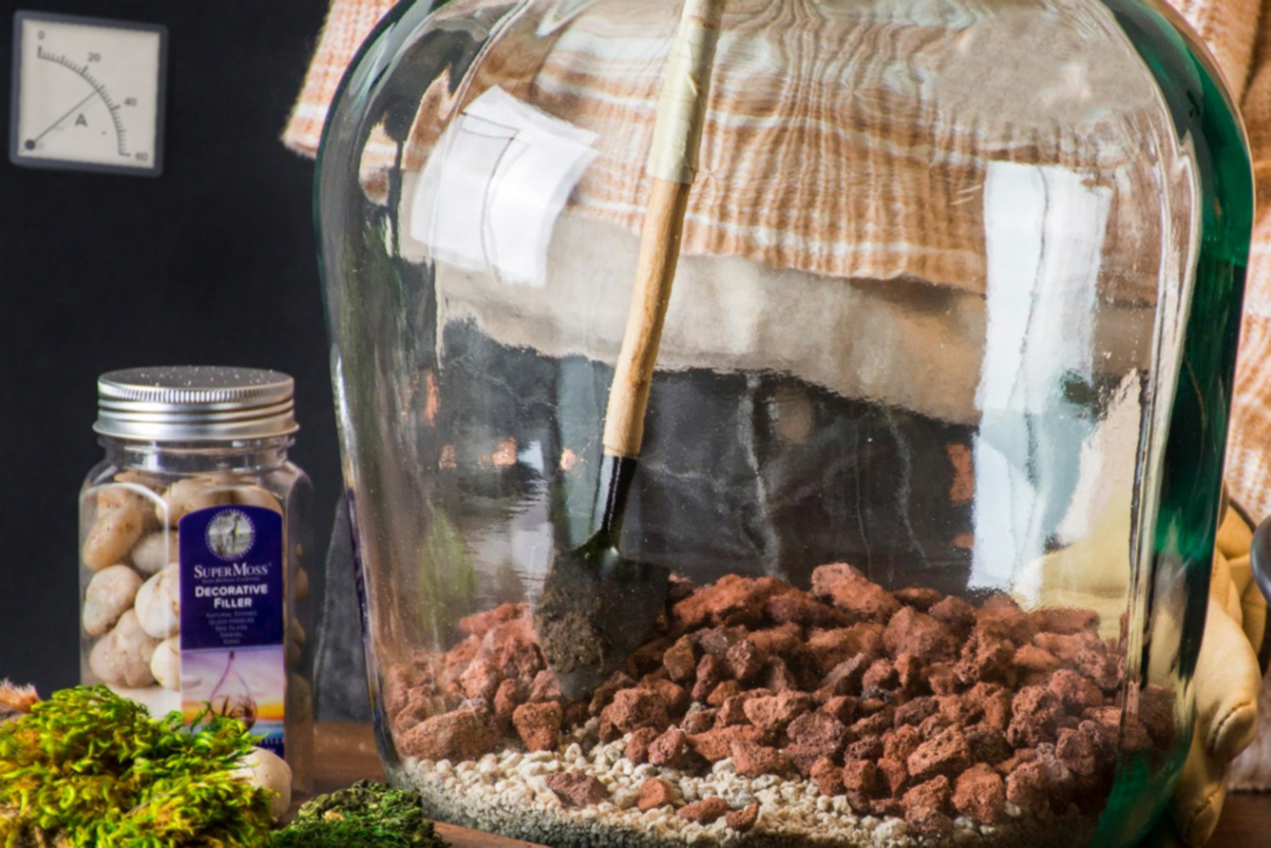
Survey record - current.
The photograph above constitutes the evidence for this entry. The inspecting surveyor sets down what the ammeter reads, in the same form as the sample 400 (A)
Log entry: 30 (A)
